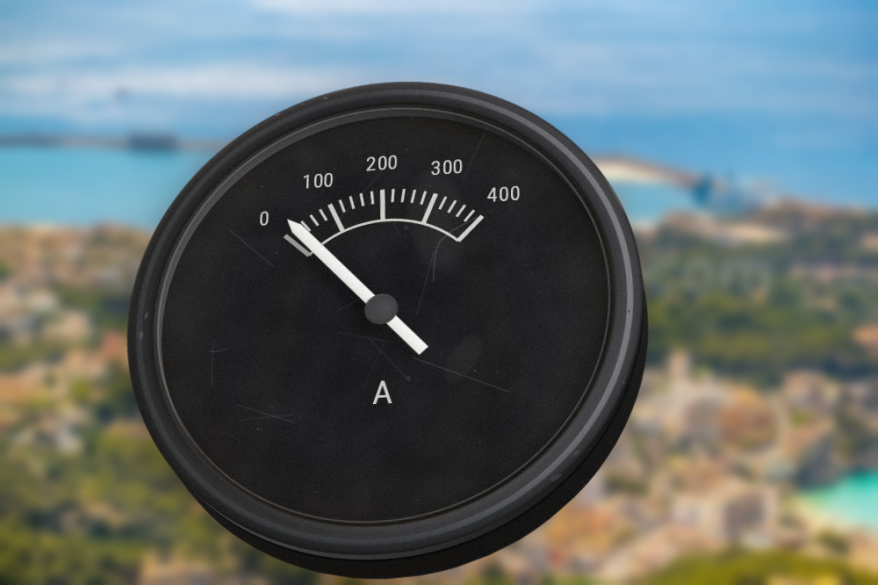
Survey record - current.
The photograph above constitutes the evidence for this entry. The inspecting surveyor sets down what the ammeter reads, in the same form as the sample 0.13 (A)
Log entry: 20 (A)
